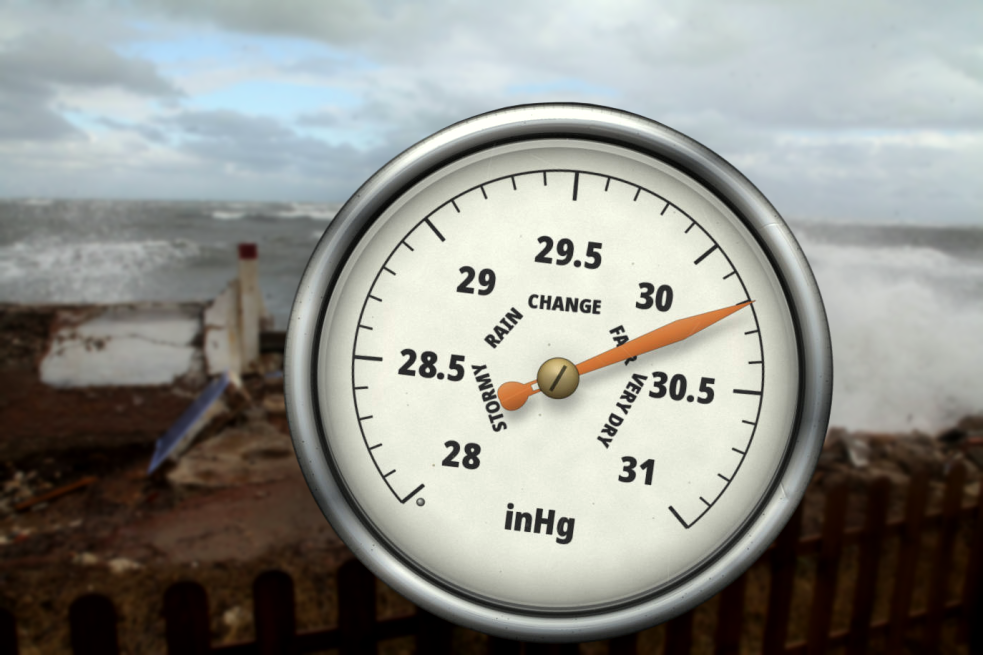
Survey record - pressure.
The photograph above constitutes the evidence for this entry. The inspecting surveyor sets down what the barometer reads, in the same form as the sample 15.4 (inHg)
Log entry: 30.2 (inHg)
